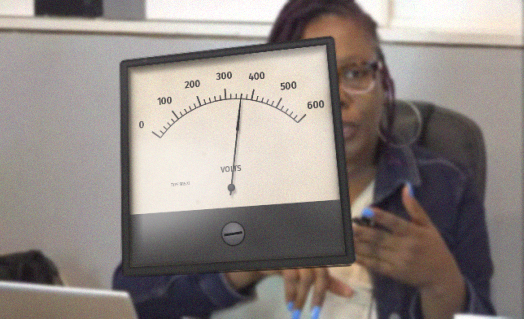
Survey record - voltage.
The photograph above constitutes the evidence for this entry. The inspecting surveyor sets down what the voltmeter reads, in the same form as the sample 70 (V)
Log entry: 360 (V)
